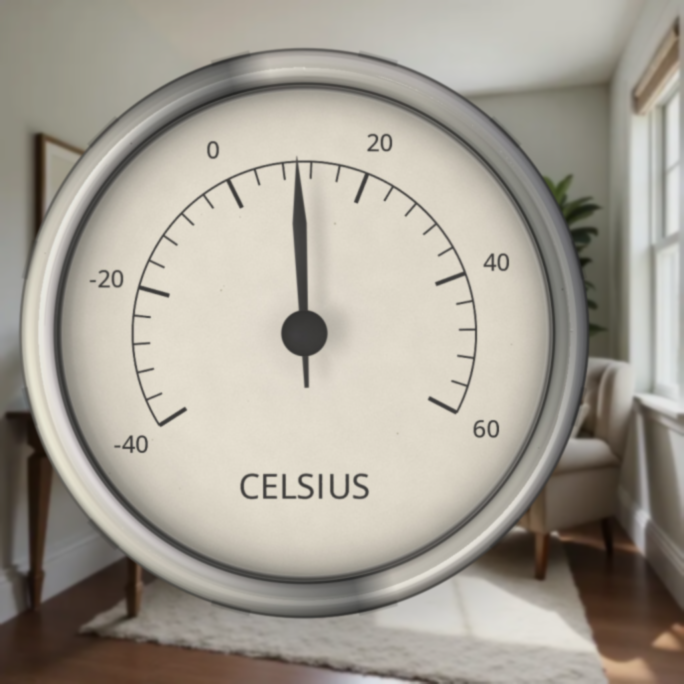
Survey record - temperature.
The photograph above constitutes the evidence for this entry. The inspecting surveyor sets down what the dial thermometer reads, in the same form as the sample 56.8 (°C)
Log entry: 10 (°C)
